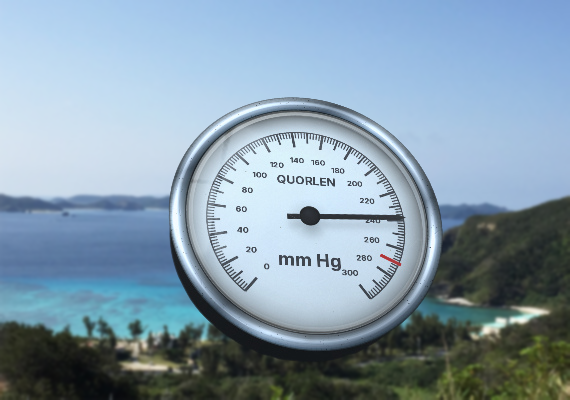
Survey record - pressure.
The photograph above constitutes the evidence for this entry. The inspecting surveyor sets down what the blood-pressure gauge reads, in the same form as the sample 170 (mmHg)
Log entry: 240 (mmHg)
